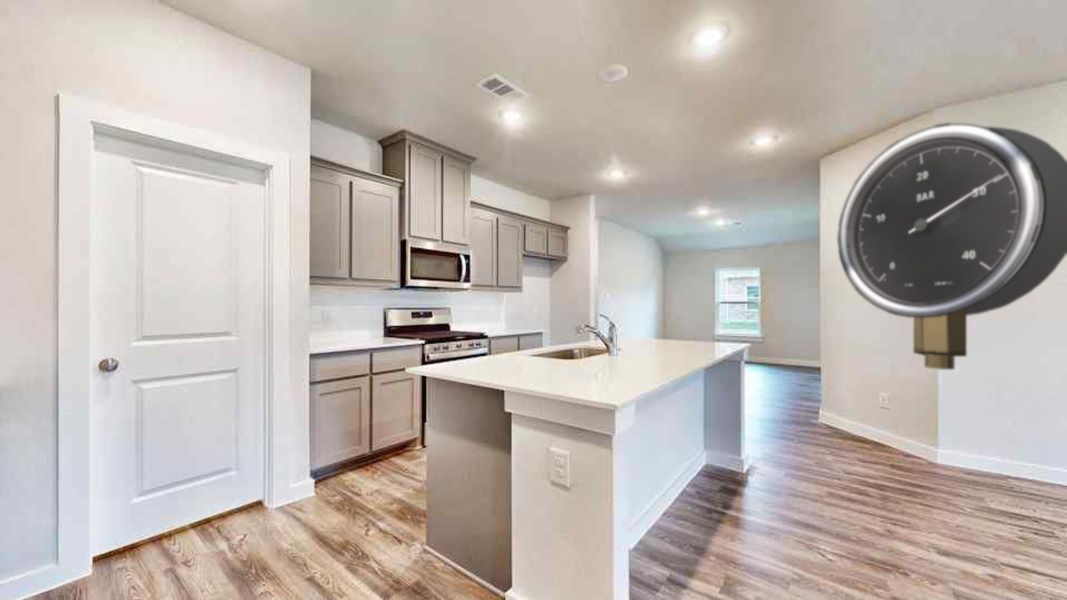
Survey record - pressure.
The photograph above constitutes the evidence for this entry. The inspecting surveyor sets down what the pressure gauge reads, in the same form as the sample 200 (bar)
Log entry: 30 (bar)
